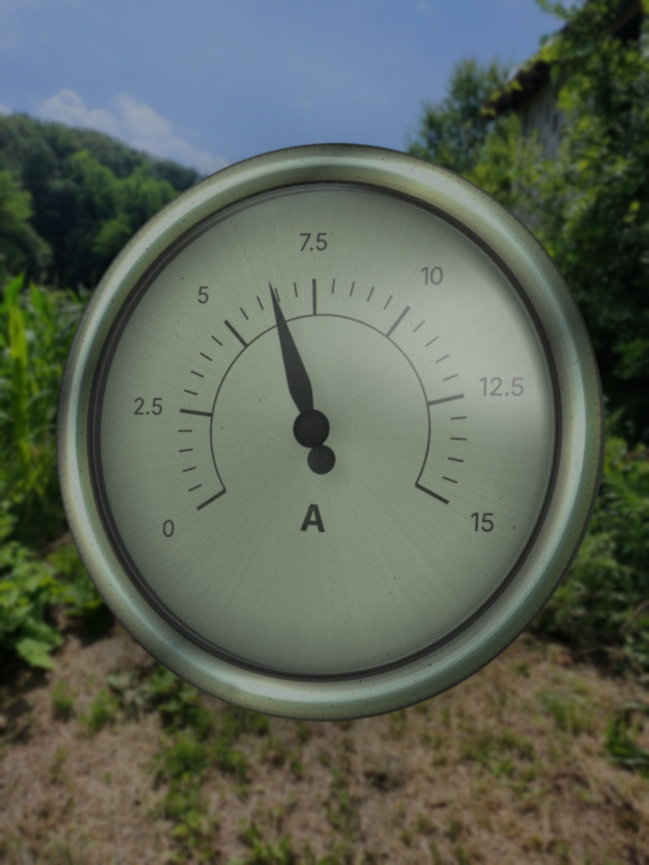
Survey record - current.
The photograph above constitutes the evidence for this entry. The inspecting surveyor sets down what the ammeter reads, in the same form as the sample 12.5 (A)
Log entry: 6.5 (A)
